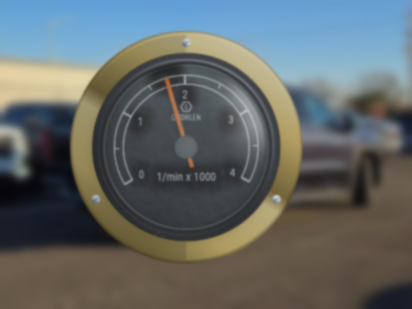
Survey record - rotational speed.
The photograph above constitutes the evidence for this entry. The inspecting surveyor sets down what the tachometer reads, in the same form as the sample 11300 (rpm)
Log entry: 1750 (rpm)
